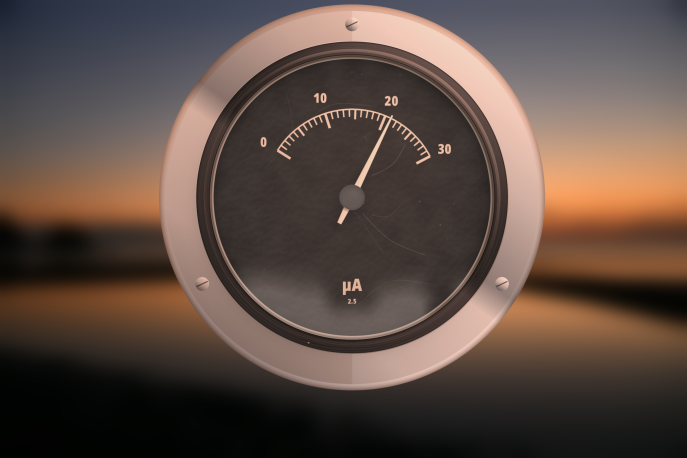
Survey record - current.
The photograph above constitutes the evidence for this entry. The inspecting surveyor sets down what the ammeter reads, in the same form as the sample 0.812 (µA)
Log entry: 21 (µA)
